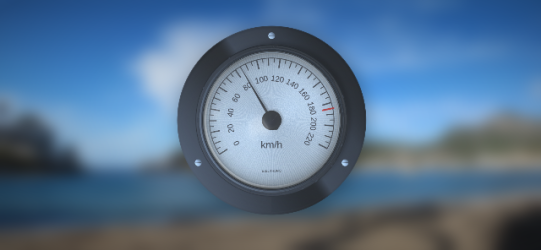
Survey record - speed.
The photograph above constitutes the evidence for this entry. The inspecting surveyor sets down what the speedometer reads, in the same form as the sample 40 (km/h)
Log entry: 85 (km/h)
